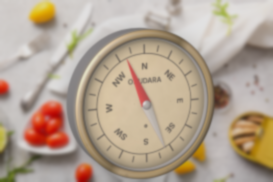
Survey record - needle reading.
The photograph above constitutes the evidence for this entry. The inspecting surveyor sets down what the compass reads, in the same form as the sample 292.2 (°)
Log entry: 337.5 (°)
